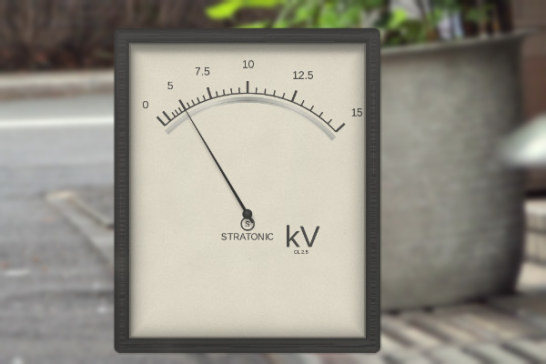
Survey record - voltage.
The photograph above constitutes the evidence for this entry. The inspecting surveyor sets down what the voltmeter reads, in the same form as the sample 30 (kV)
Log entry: 5 (kV)
